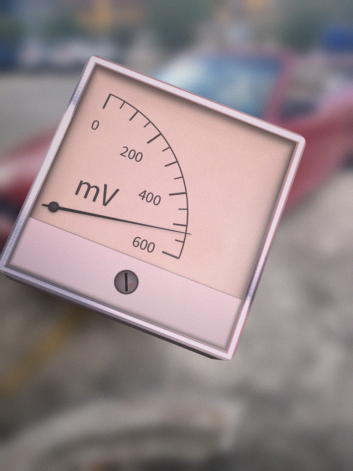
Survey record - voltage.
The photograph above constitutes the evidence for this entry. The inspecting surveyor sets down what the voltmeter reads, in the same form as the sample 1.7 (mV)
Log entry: 525 (mV)
